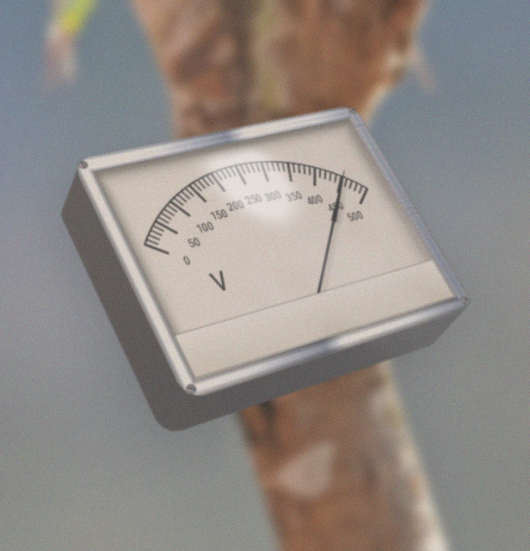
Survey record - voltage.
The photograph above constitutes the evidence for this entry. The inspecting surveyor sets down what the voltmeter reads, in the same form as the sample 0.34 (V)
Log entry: 450 (V)
